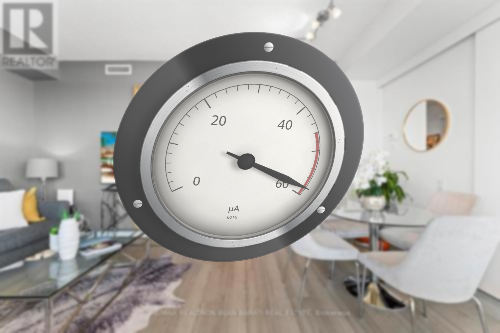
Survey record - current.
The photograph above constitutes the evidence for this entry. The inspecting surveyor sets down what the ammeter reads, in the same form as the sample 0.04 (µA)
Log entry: 58 (µA)
